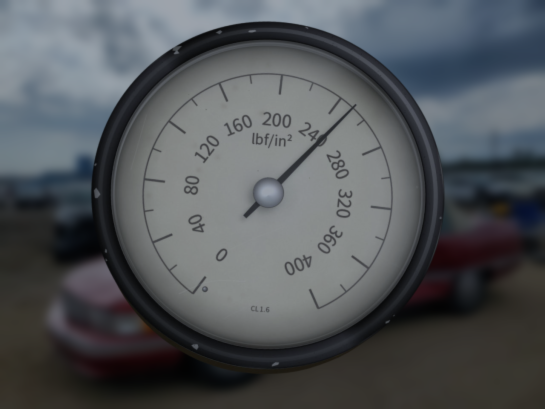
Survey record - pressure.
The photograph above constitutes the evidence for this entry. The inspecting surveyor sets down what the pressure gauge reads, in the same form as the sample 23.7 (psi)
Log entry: 250 (psi)
